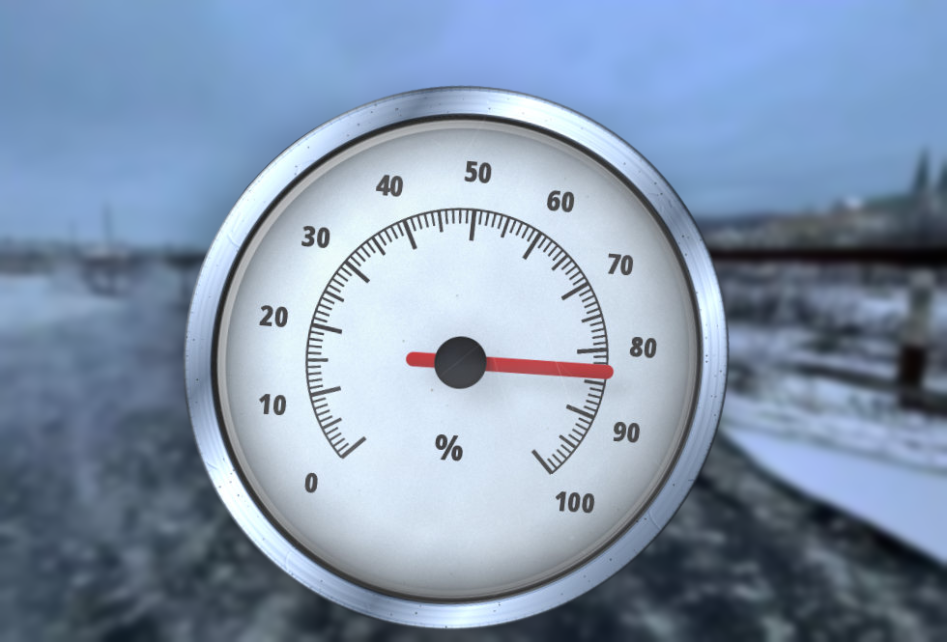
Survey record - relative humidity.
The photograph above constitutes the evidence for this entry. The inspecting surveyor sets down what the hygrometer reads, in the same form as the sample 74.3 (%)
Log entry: 83 (%)
